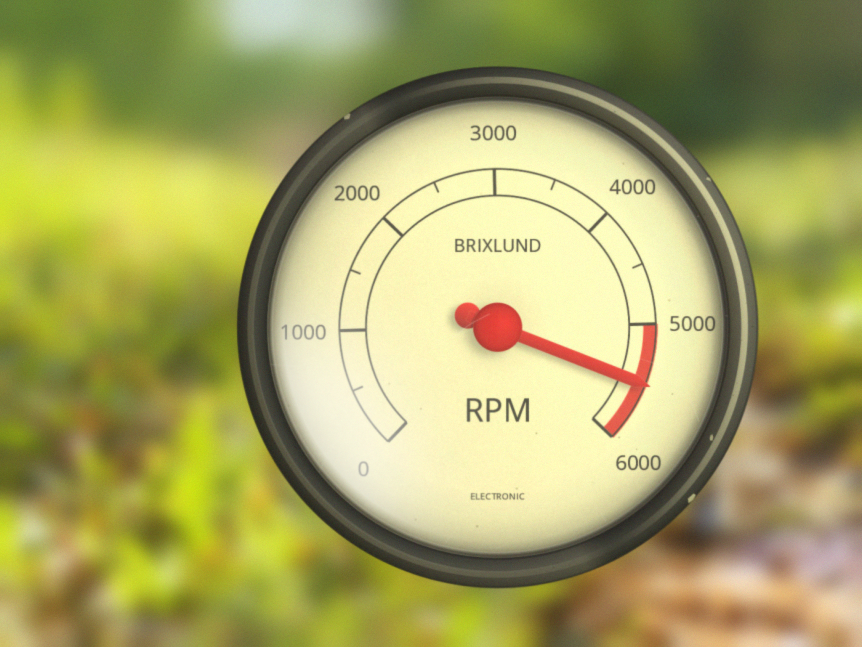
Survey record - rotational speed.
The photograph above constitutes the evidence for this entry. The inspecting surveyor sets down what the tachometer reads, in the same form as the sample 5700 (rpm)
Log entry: 5500 (rpm)
